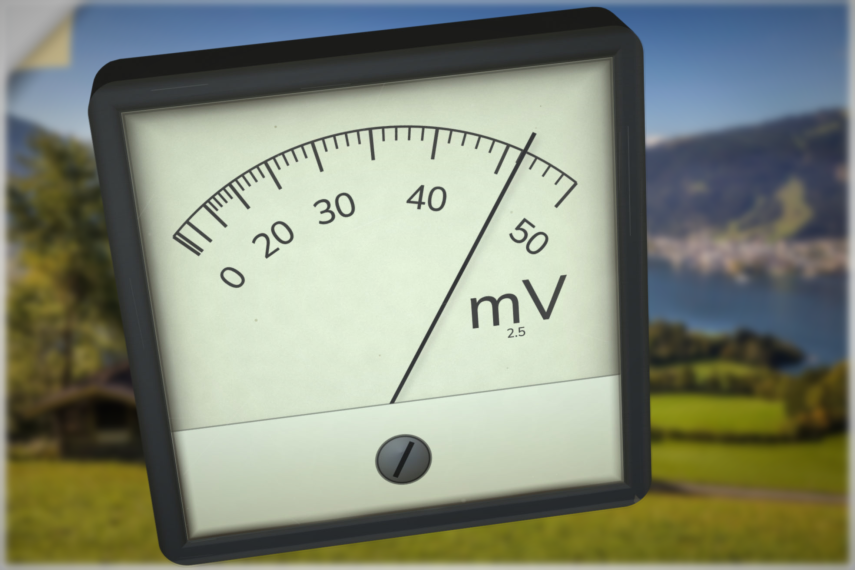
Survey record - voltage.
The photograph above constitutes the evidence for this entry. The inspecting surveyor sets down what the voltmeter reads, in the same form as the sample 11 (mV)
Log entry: 46 (mV)
